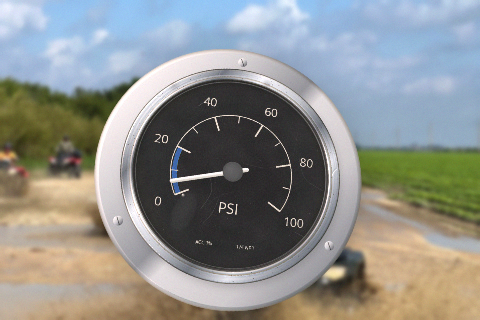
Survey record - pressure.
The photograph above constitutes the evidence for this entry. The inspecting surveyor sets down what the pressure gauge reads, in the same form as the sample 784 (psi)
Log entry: 5 (psi)
